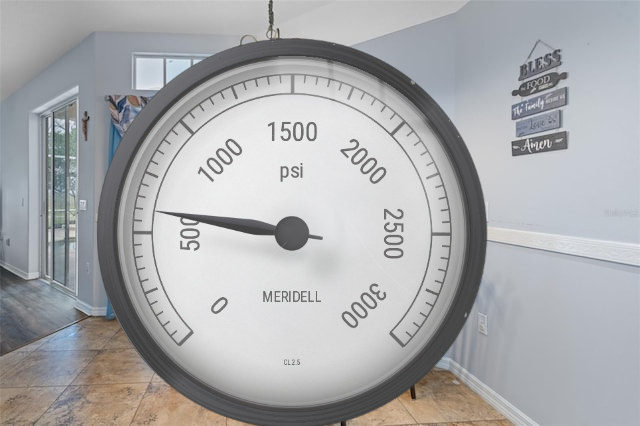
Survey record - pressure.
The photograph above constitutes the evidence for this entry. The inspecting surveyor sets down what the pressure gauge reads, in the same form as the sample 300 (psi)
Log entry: 600 (psi)
